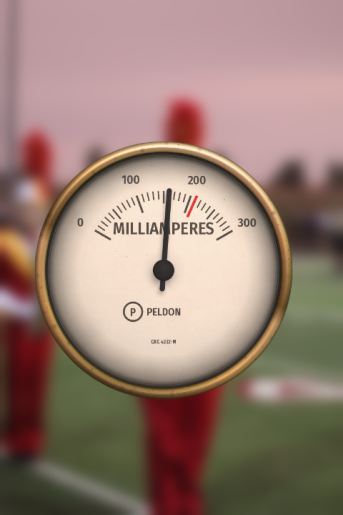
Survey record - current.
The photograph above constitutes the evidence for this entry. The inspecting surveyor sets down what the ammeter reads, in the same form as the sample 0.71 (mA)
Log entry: 160 (mA)
